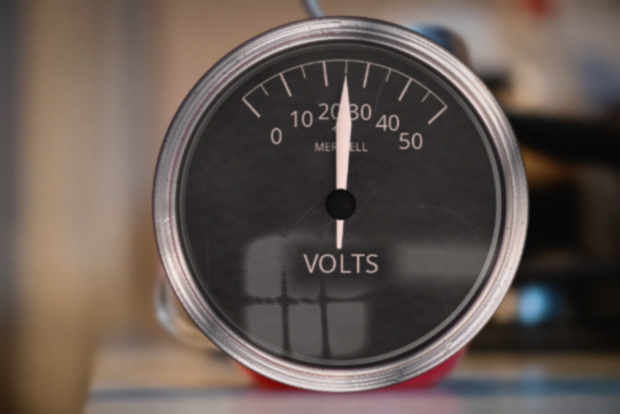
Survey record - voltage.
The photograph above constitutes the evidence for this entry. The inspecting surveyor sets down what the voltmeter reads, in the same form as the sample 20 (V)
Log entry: 25 (V)
